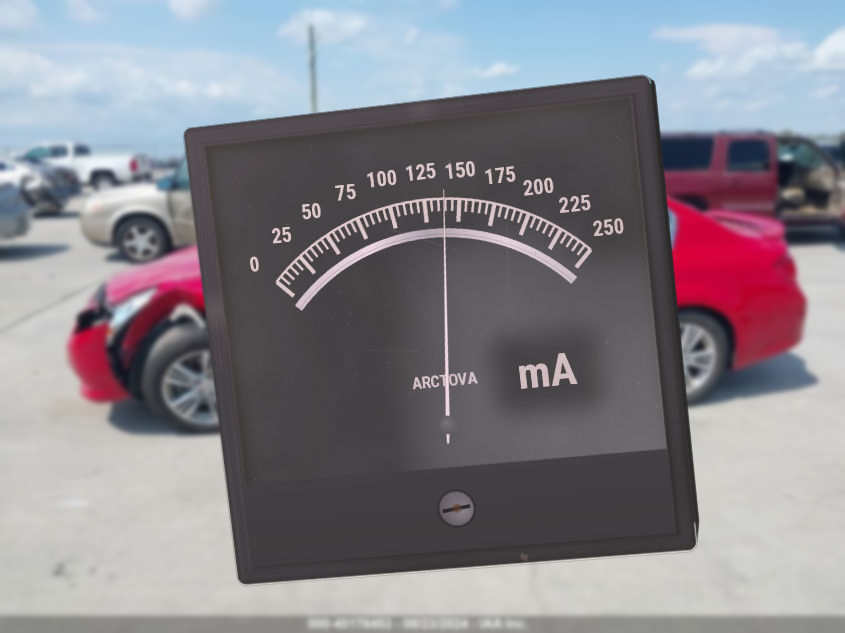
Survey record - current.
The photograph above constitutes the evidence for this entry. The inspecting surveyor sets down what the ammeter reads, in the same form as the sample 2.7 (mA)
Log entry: 140 (mA)
